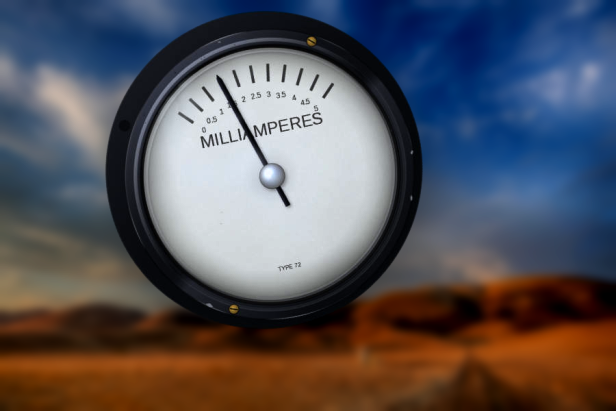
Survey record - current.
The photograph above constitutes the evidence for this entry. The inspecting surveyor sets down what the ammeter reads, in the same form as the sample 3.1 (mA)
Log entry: 1.5 (mA)
